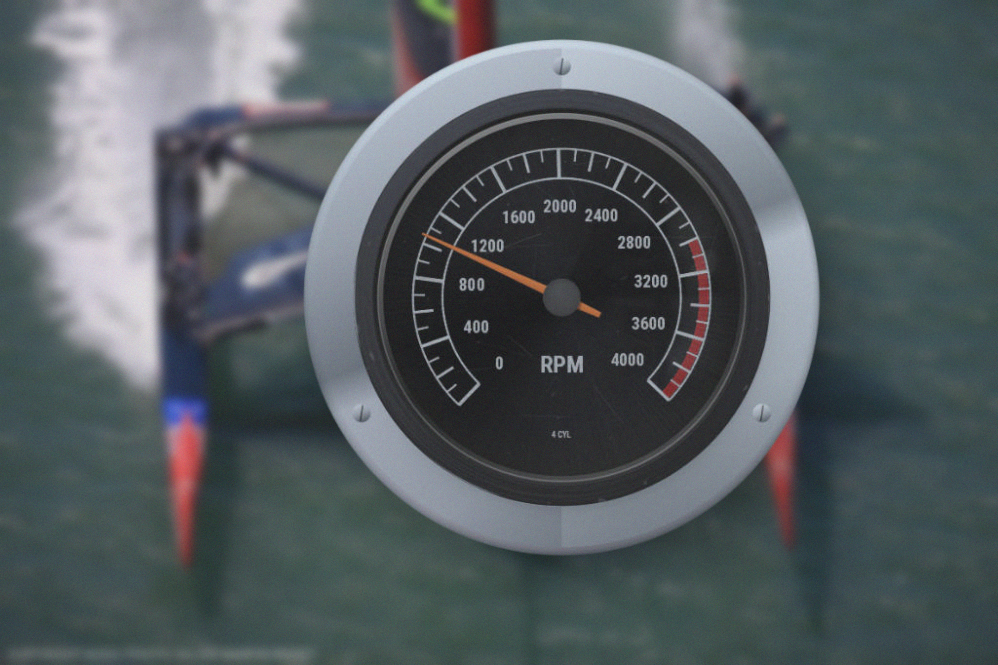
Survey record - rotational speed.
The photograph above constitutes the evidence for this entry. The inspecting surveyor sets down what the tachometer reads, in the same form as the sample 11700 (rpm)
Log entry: 1050 (rpm)
